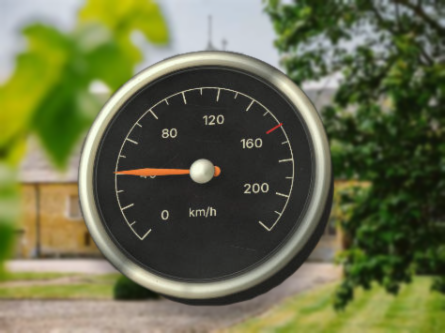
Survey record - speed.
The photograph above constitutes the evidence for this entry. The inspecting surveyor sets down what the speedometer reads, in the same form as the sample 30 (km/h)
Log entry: 40 (km/h)
